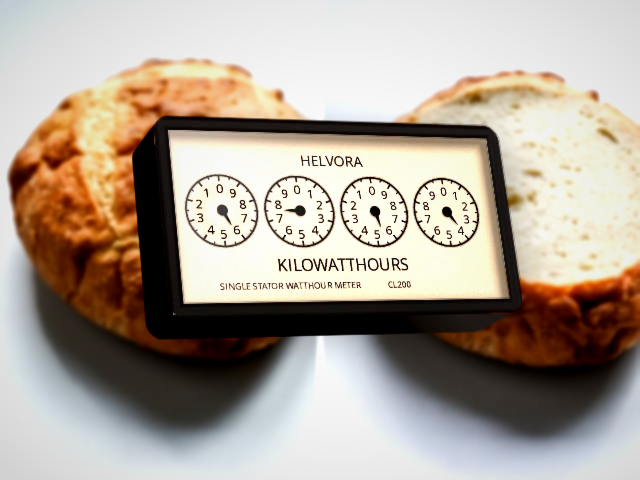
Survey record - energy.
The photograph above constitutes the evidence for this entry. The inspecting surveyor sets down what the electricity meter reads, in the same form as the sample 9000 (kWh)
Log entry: 5754 (kWh)
